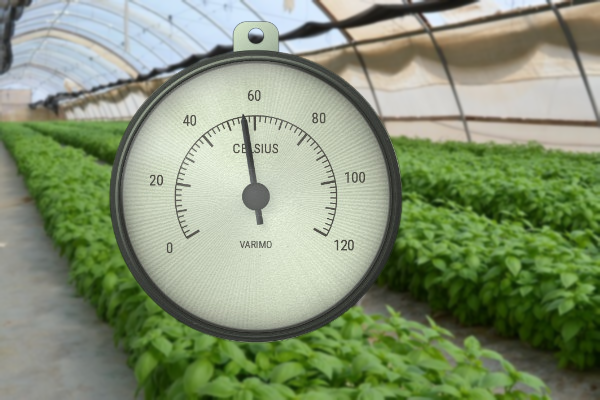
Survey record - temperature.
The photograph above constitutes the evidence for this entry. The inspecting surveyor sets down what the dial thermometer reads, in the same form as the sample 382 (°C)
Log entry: 56 (°C)
